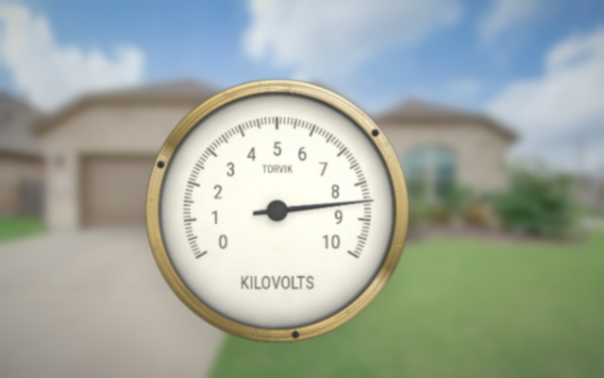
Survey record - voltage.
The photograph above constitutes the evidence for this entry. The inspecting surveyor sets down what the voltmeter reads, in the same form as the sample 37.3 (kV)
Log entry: 8.5 (kV)
